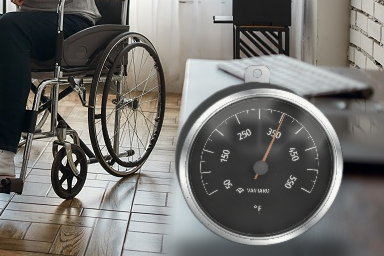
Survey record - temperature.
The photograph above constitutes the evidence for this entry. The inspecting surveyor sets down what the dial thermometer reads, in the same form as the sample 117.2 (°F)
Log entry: 350 (°F)
